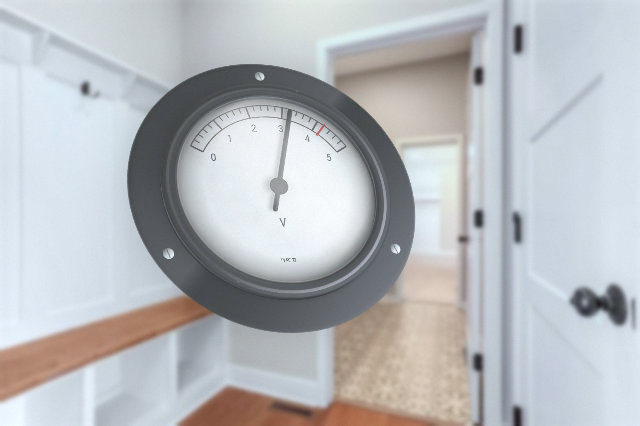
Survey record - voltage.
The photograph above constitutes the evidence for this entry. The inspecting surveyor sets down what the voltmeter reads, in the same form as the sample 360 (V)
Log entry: 3.2 (V)
